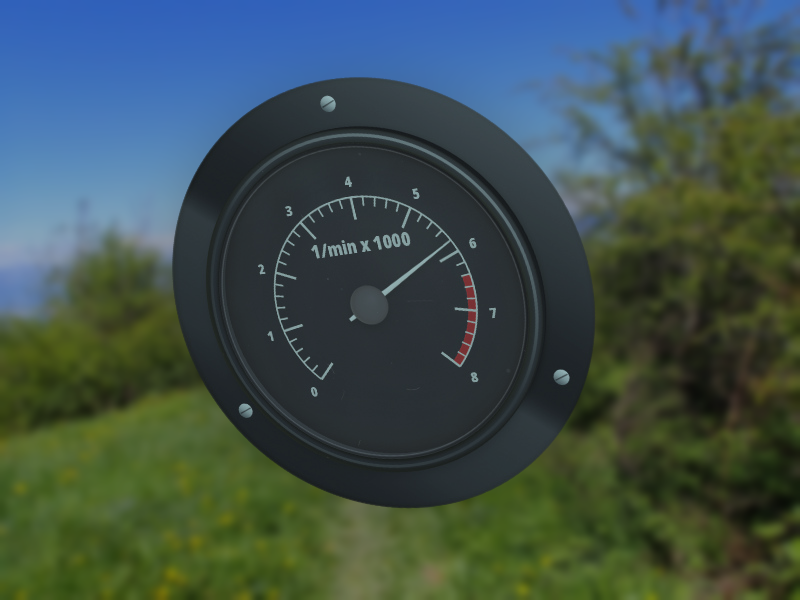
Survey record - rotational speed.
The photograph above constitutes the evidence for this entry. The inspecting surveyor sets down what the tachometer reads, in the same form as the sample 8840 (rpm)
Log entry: 5800 (rpm)
